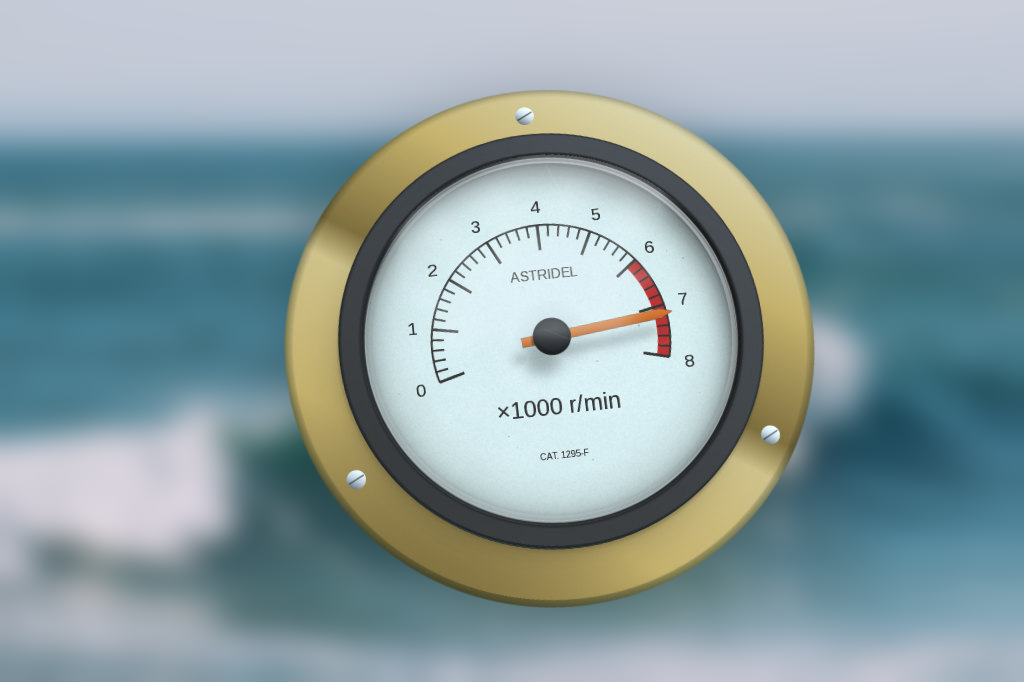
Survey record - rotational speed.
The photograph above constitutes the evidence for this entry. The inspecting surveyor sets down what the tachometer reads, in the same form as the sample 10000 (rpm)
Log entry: 7200 (rpm)
